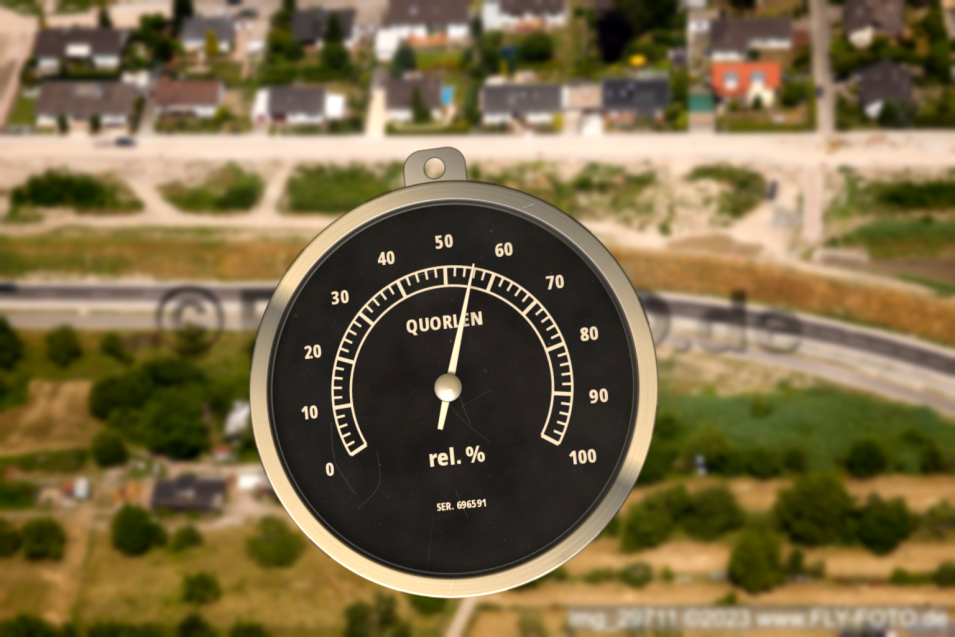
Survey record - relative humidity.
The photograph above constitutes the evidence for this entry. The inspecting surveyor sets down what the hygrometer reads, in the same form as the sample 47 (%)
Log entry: 56 (%)
